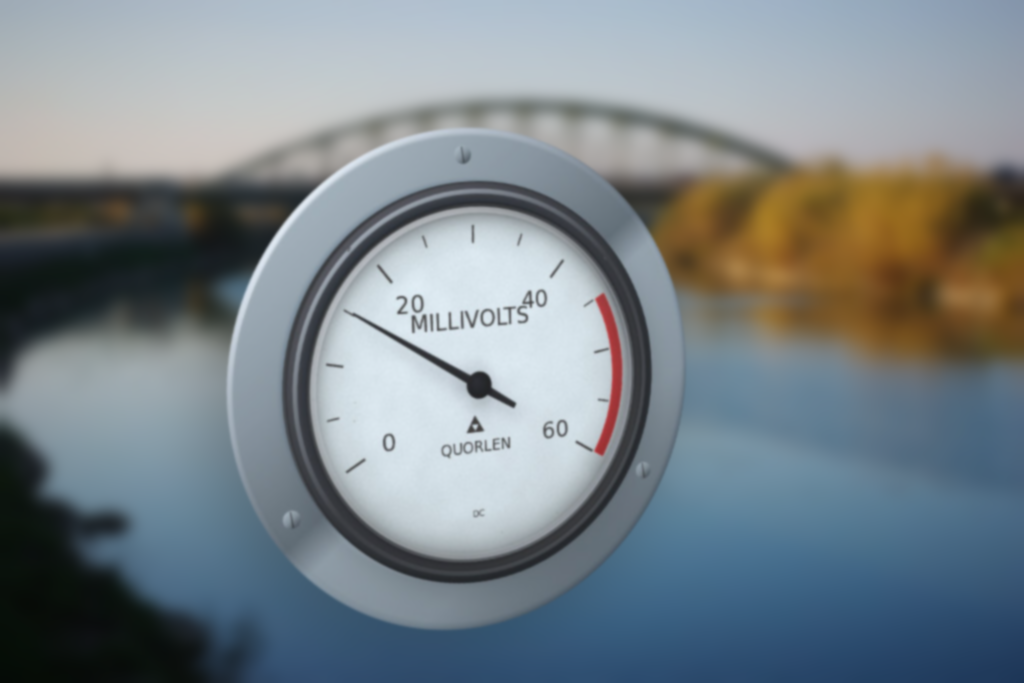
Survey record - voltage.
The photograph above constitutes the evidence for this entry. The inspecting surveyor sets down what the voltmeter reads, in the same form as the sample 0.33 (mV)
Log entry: 15 (mV)
